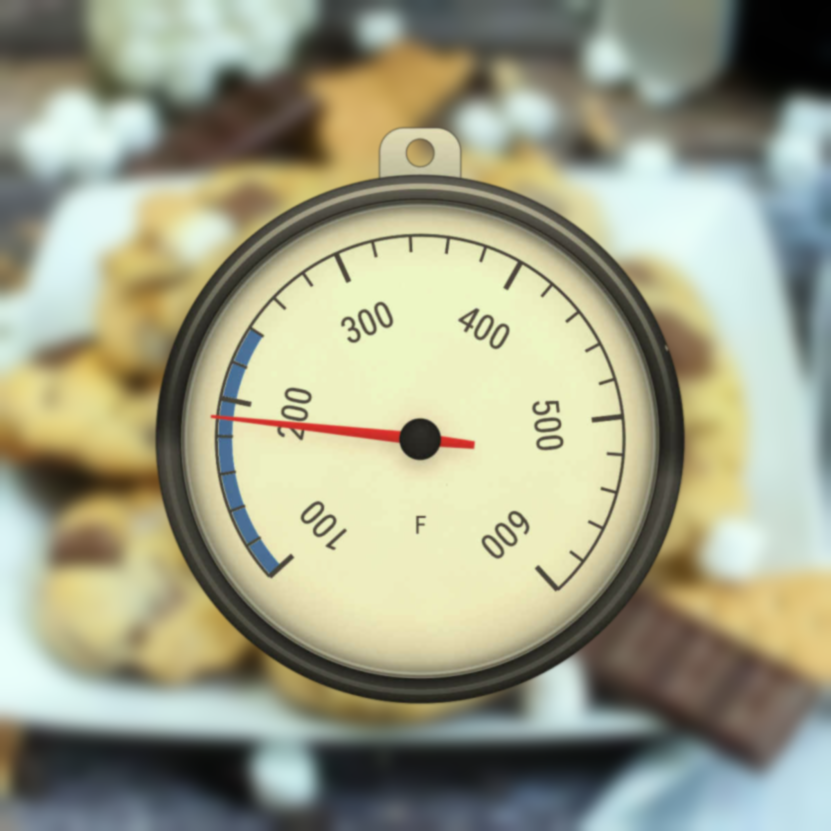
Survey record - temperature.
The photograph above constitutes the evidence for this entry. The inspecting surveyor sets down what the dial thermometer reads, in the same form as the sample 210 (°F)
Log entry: 190 (°F)
